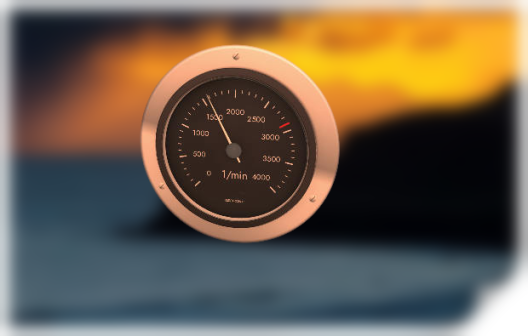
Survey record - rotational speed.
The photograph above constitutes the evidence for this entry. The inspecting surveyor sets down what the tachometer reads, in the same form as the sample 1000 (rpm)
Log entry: 1600 (rpm)
